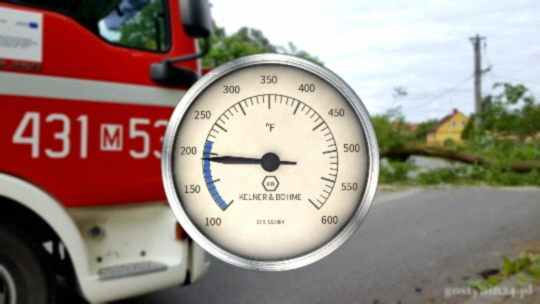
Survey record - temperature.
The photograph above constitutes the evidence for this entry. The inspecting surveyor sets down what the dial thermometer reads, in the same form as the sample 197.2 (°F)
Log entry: 190 (°F)
